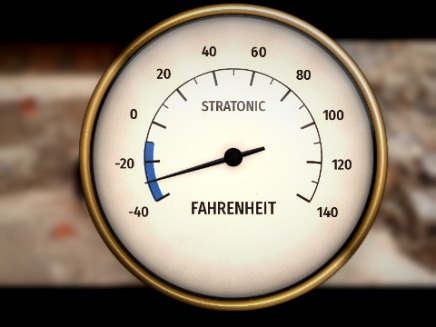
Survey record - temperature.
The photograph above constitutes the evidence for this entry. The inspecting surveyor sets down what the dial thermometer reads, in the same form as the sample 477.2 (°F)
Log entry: -30 (°F)
